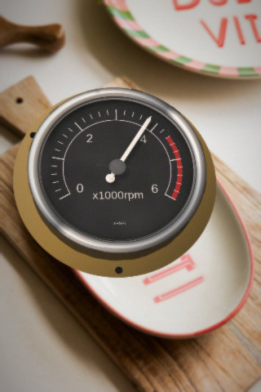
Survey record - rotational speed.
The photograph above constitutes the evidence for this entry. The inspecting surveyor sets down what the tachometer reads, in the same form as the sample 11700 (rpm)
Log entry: 3800 (rpm)
